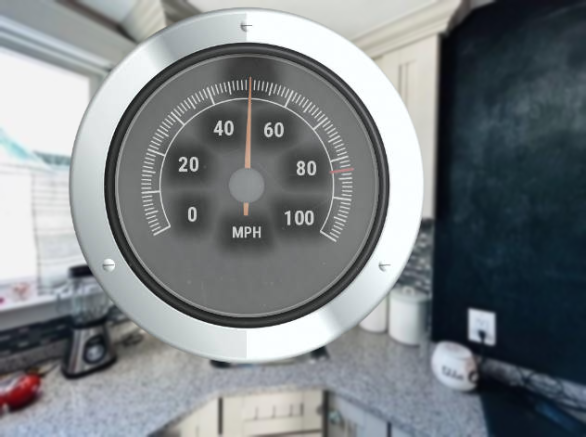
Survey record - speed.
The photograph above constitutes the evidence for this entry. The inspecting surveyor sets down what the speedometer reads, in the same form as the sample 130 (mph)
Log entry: 50 (mph)
